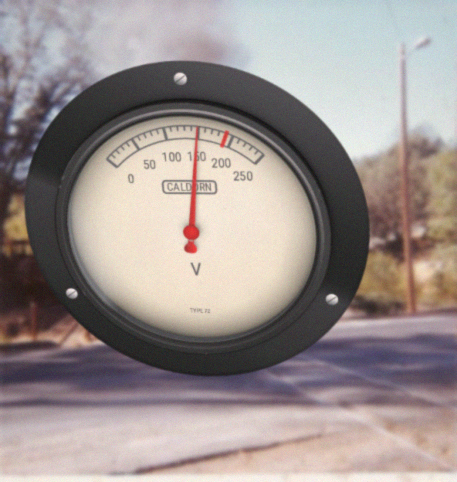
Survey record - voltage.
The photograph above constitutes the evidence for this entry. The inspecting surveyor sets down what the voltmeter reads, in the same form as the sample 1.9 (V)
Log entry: 150 (V)
